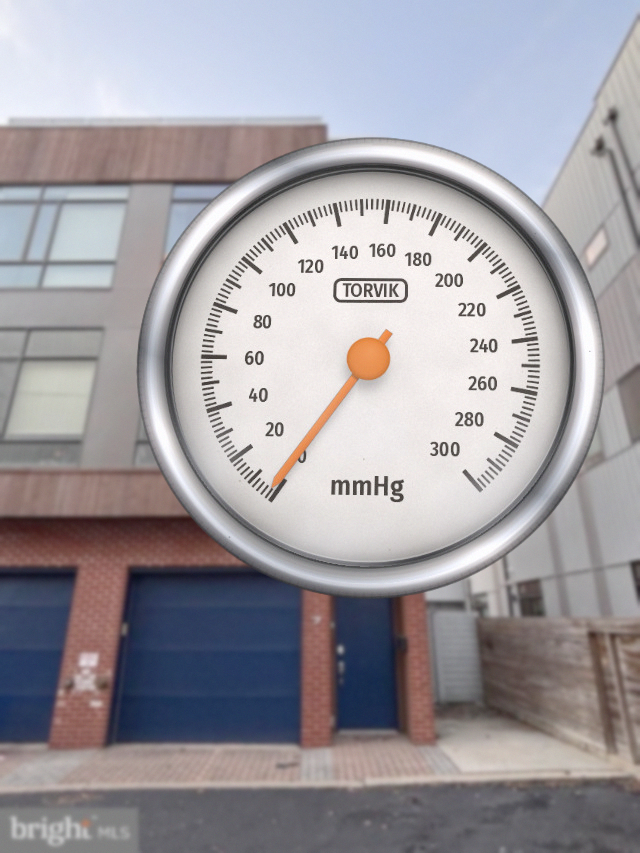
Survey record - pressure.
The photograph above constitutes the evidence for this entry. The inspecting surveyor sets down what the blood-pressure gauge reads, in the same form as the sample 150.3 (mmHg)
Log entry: 2 (mmHg)
